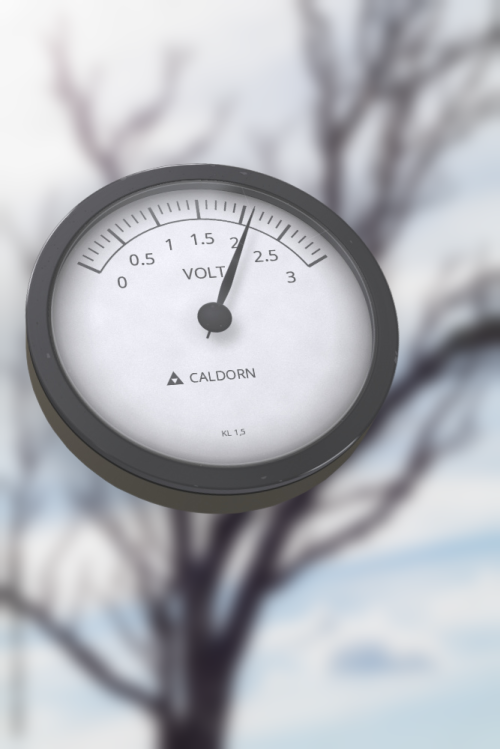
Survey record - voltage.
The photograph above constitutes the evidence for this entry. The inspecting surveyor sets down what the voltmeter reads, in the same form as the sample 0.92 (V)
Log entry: 2.1 (V)
